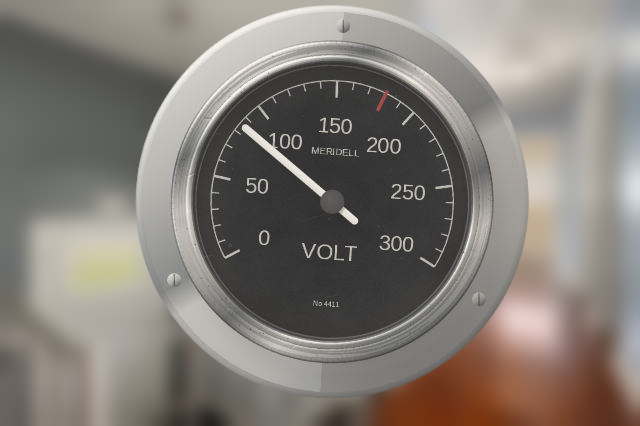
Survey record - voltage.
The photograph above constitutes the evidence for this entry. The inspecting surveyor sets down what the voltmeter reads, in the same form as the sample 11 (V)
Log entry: 85 (V)
